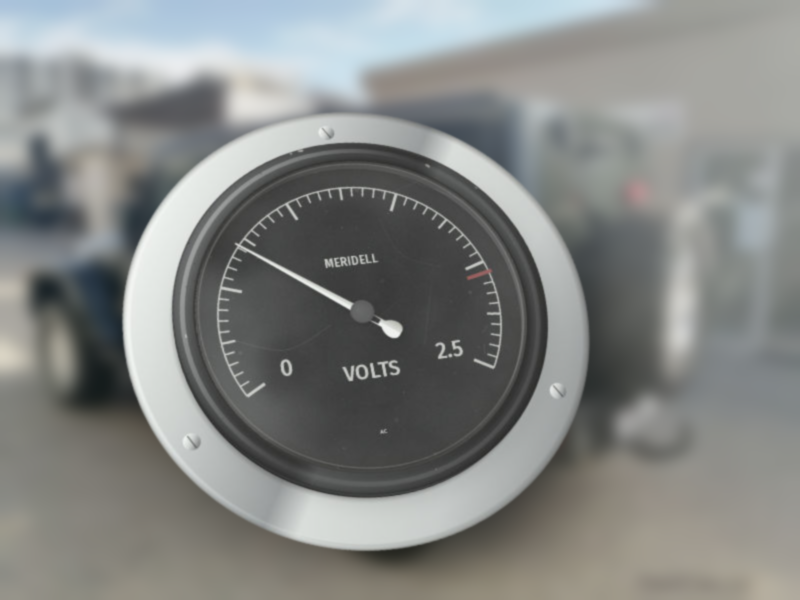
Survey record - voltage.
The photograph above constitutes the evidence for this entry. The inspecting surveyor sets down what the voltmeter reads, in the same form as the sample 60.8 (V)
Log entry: 0.7 (V)
